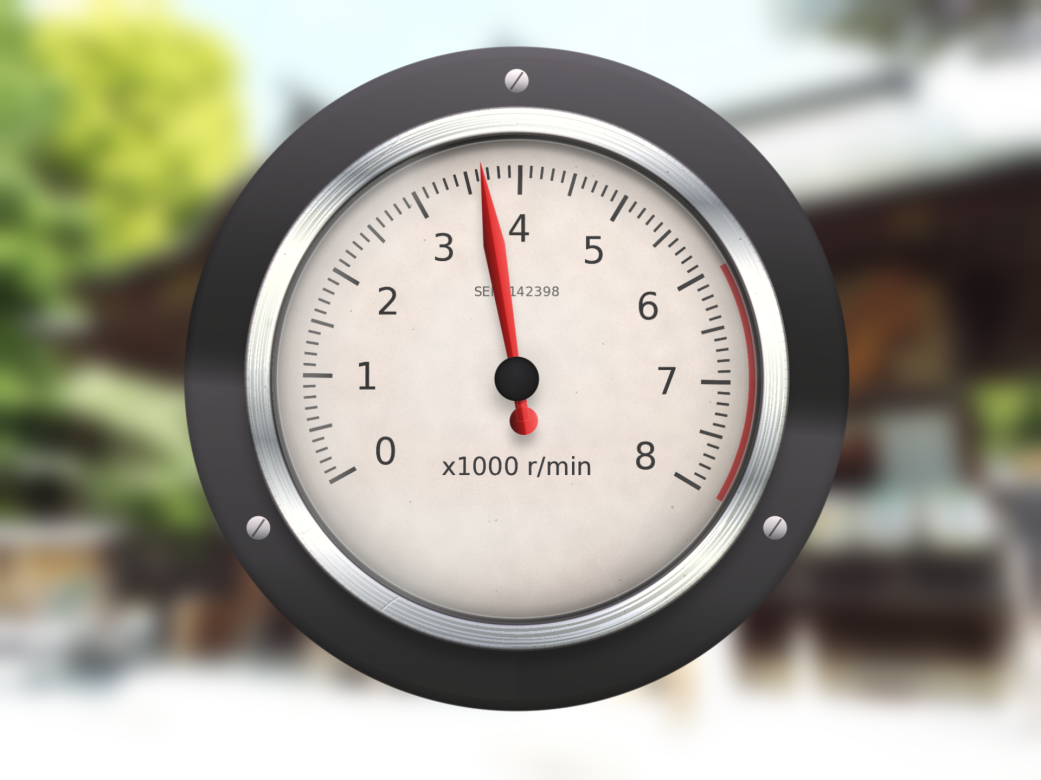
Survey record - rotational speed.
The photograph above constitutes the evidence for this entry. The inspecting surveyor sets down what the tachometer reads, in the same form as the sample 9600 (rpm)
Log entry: 3650 (rpm)
